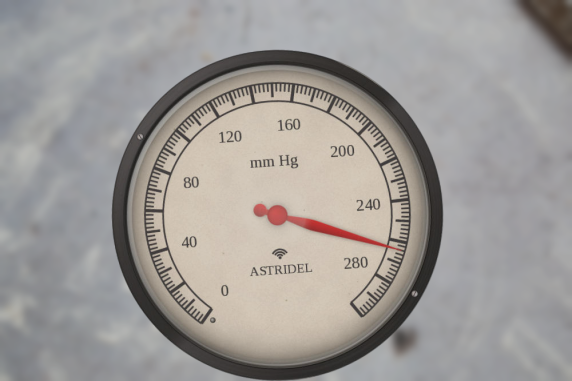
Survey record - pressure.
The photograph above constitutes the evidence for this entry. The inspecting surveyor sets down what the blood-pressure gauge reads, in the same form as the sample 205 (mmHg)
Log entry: 264 (mmHg)
